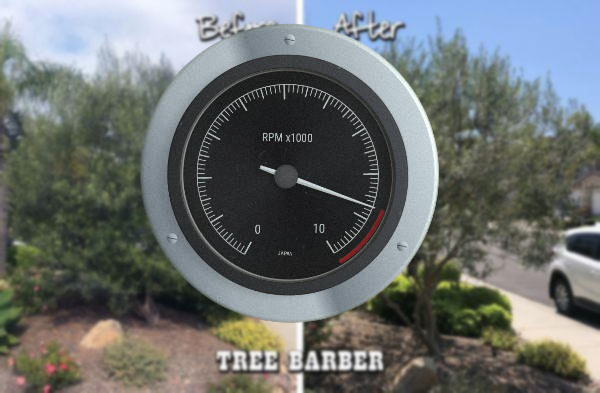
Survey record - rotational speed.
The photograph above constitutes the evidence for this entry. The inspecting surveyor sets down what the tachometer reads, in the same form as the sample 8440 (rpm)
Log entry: 8700 (rpm)
